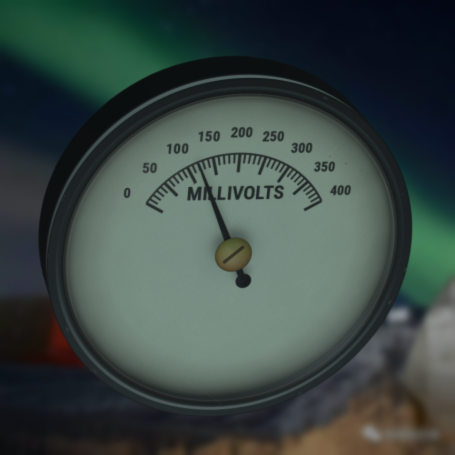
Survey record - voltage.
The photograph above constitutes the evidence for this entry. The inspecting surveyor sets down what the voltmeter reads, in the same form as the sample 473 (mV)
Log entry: 120 (mV)
